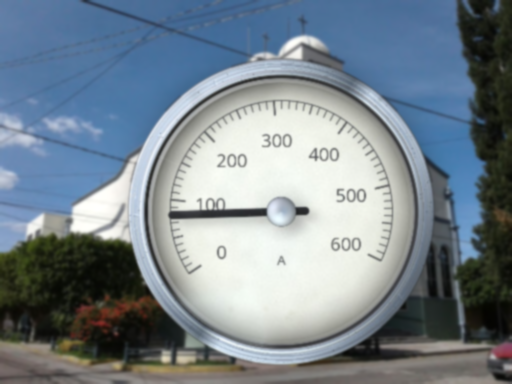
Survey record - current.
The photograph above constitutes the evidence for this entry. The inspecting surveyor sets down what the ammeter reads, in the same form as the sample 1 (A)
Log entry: 80 (A)
